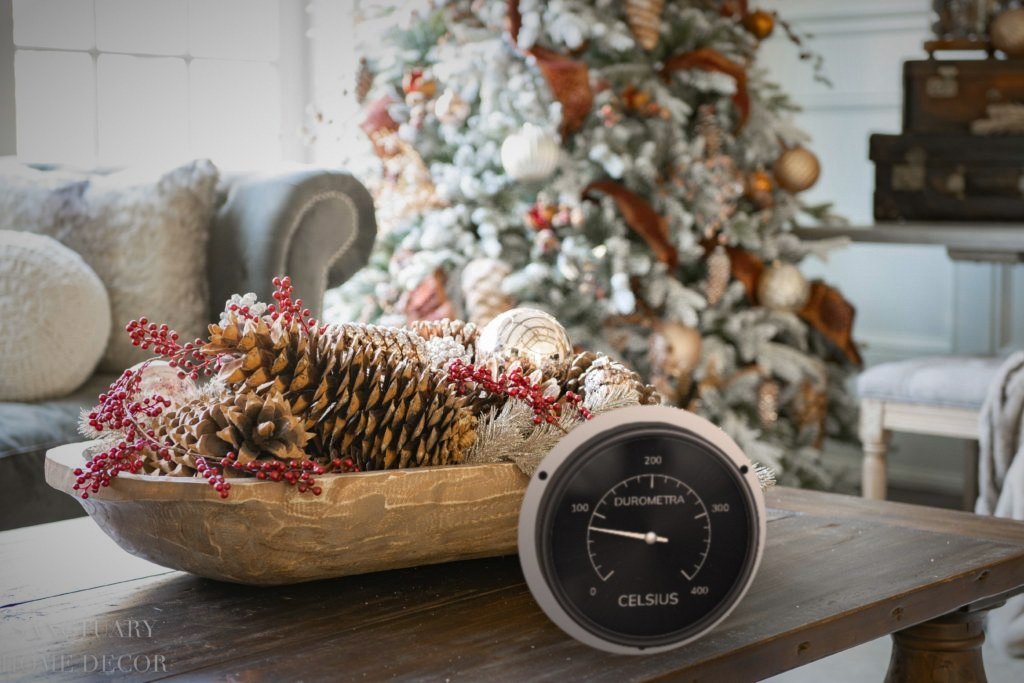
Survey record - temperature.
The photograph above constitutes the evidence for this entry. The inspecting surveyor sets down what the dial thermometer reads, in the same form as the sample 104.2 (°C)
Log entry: 80 (°C)
